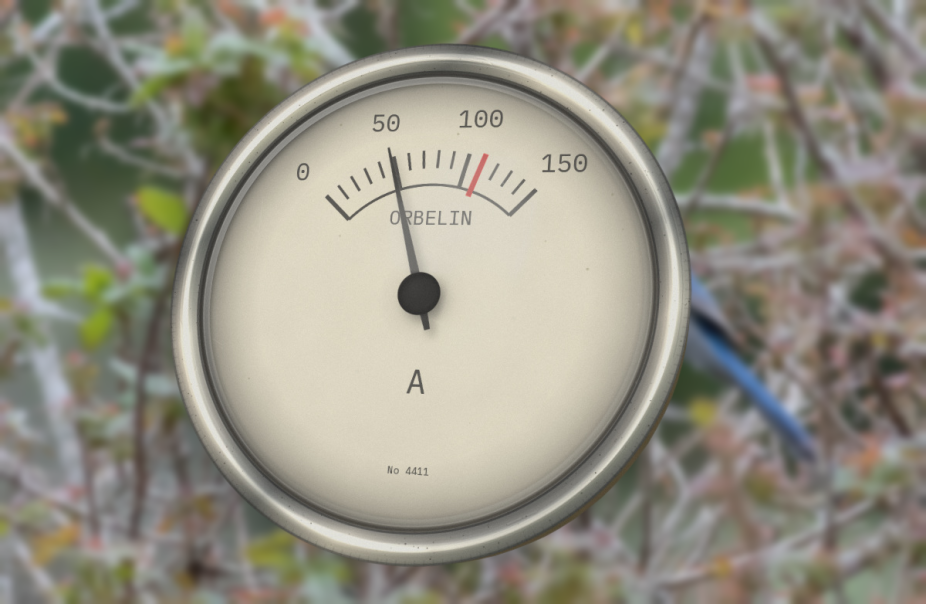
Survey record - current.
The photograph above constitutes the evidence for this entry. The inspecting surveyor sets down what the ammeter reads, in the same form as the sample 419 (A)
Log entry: 50 (A)
